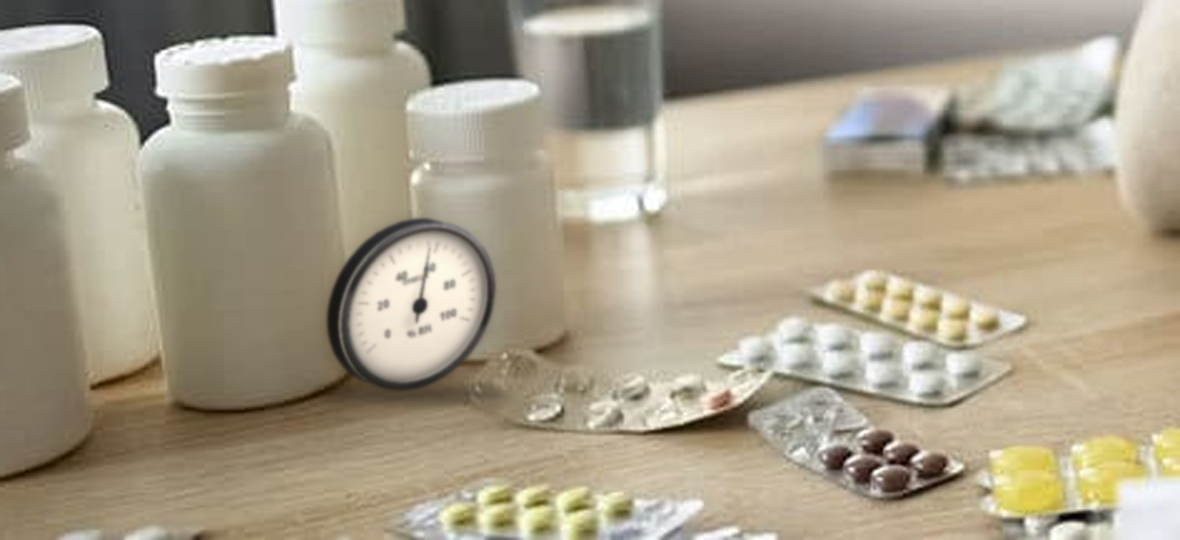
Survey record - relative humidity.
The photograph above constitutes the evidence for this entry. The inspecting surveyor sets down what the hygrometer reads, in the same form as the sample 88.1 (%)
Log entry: 56 (%)
